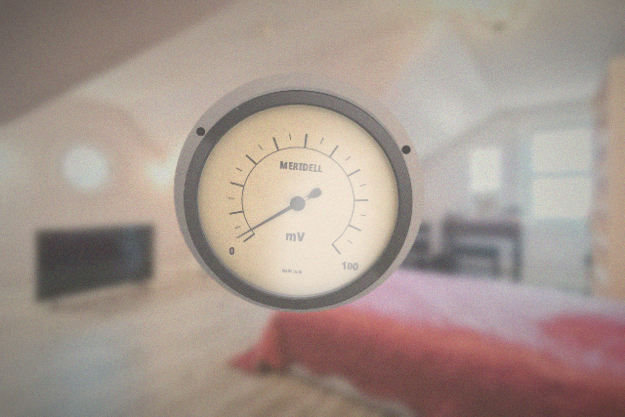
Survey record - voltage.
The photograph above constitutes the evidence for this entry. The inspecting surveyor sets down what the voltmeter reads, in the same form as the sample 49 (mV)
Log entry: 2.5 (mV)
